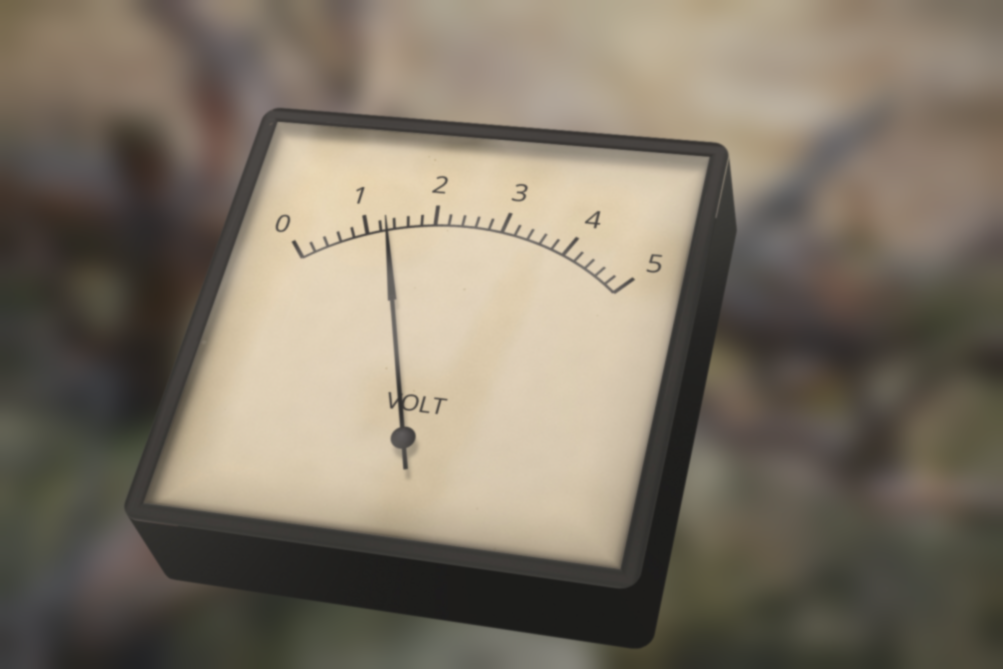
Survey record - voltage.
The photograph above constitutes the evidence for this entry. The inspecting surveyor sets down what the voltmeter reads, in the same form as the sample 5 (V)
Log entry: 1.3 (V)
